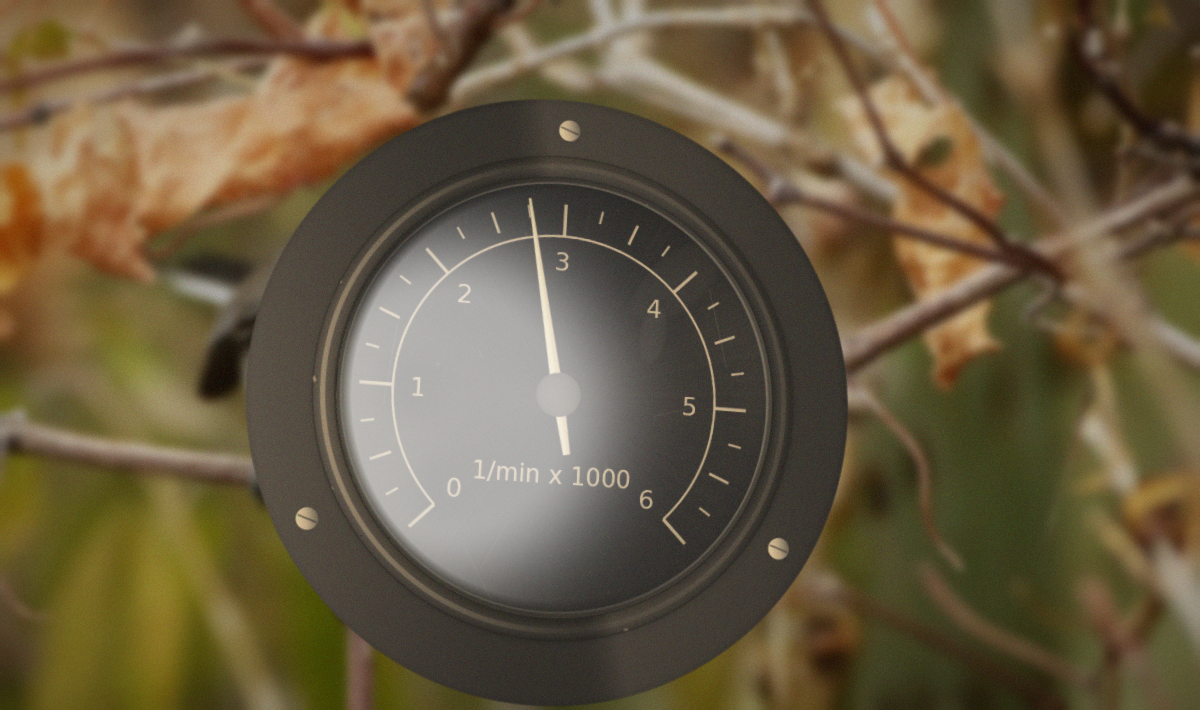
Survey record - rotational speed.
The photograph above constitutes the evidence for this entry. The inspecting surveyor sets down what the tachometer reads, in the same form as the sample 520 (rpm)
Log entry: 2750 (rpm)
